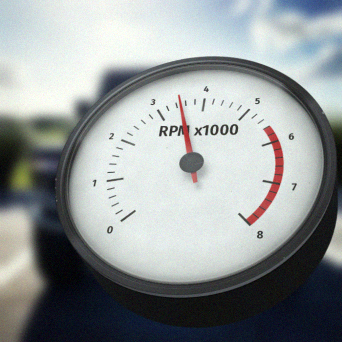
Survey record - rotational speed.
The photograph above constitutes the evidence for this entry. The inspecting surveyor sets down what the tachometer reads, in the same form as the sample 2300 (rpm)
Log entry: 3500 (rpm)
